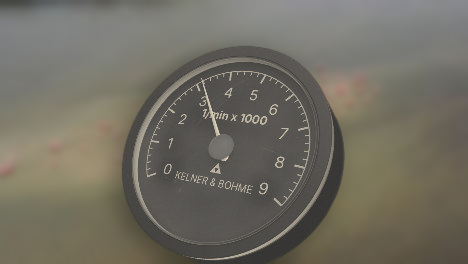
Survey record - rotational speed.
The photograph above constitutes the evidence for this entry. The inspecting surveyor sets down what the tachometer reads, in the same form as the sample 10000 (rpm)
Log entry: 3200 (rpm)
